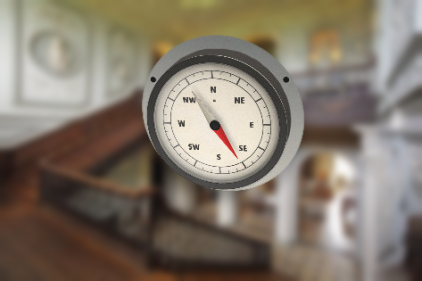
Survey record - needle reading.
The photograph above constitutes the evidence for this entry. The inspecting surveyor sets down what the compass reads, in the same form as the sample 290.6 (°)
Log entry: 150 (°)
